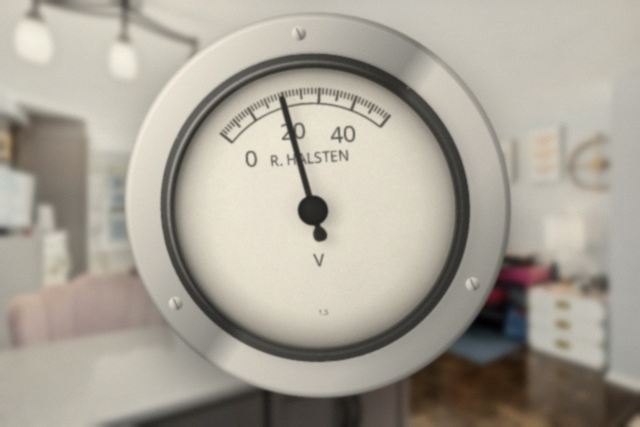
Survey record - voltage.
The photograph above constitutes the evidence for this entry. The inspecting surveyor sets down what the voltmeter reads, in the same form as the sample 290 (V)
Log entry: 20 (V)
